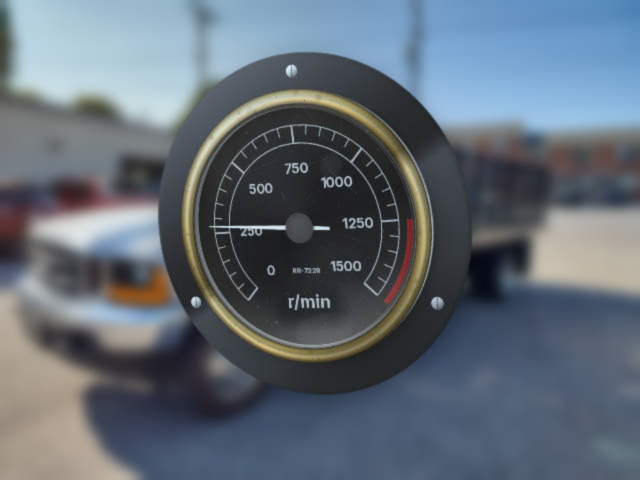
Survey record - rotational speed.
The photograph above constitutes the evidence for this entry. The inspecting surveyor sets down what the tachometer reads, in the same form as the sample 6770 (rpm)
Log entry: 275 (rpm)
